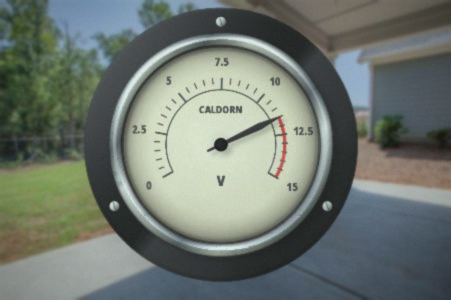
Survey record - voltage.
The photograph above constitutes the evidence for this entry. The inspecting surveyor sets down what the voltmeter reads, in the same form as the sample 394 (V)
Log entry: 11.5 (V)
